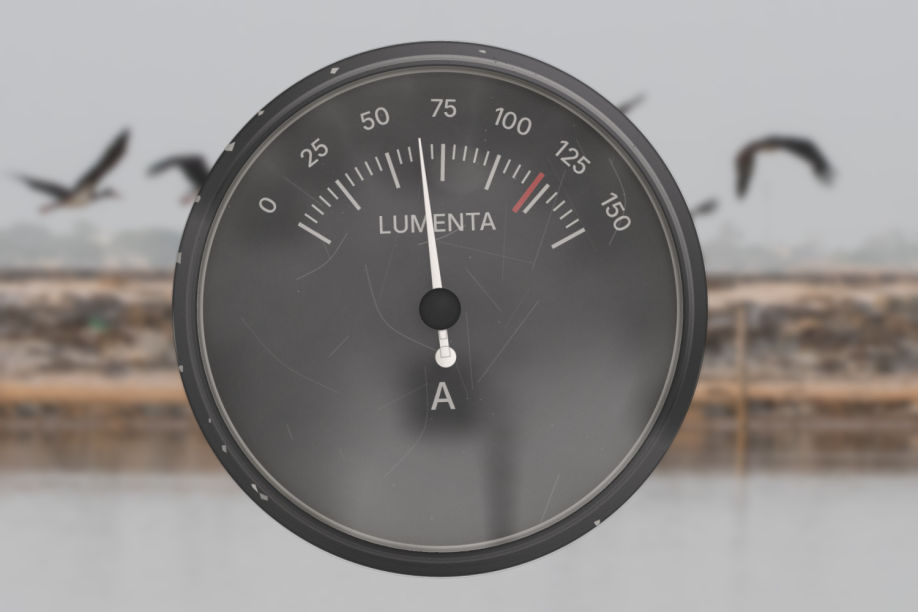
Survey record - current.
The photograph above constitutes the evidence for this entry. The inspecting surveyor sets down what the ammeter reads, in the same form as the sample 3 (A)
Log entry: 65 (A)
